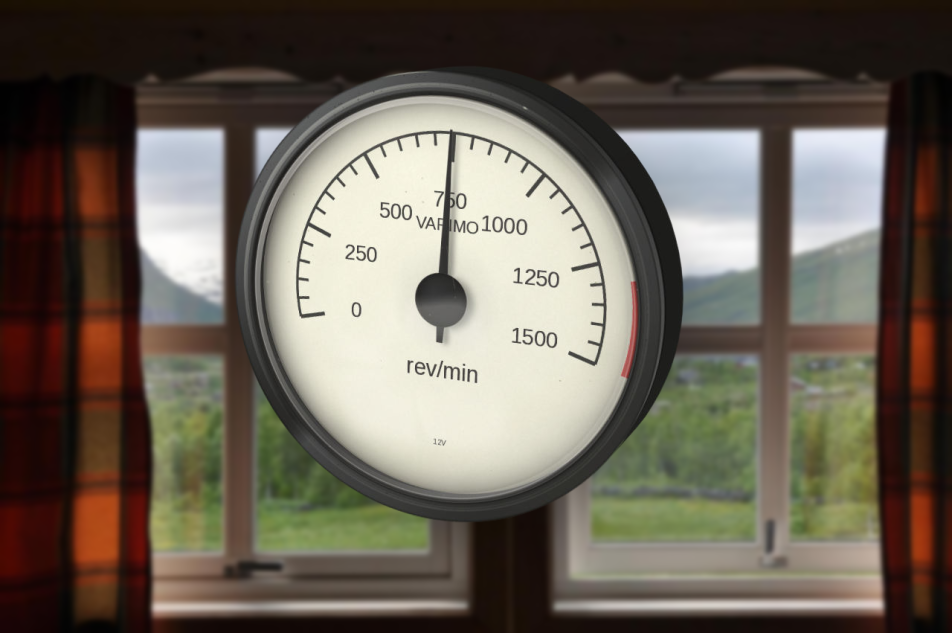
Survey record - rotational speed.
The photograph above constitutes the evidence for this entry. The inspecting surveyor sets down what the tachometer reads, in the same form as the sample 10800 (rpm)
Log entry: 750 (rpm)
